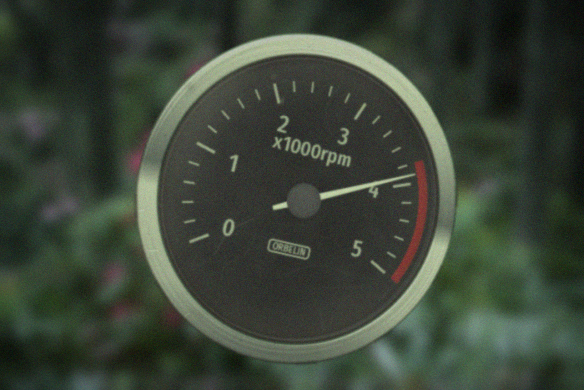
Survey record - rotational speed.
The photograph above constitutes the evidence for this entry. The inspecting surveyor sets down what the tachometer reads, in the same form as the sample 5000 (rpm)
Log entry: 3900 (rpm)
